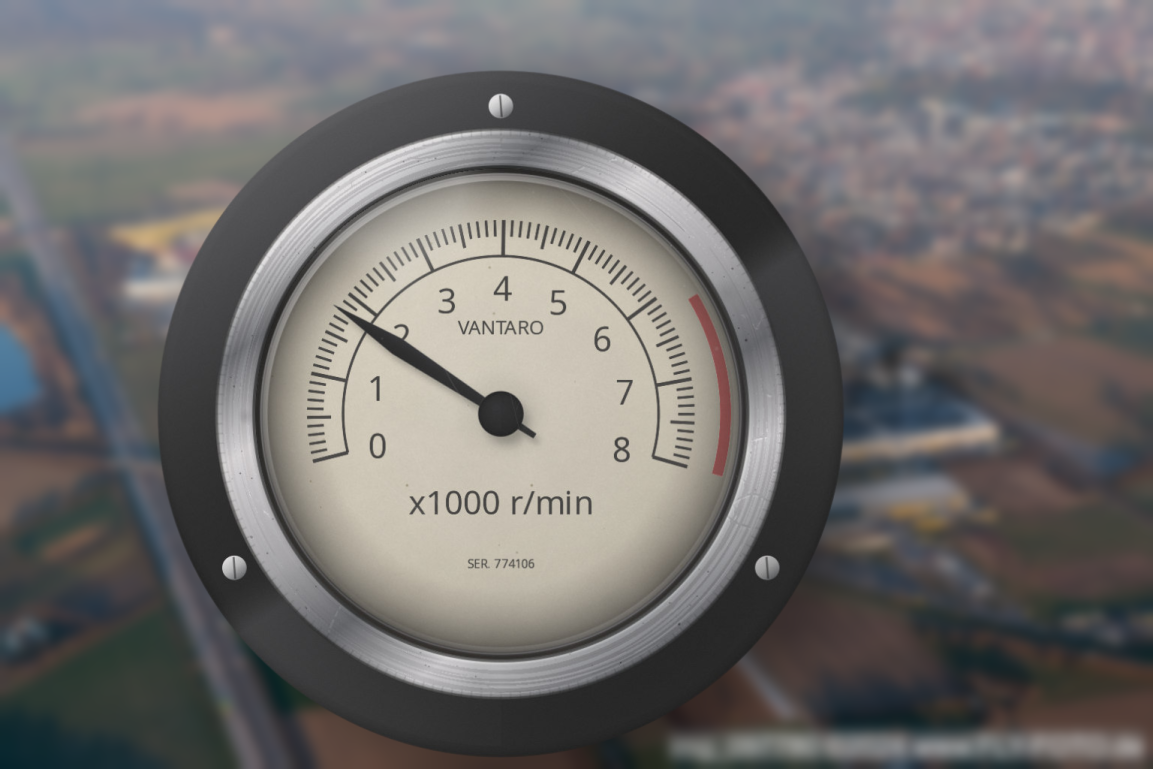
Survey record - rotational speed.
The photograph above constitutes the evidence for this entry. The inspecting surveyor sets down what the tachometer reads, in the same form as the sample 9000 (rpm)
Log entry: 1800 (rpm)
